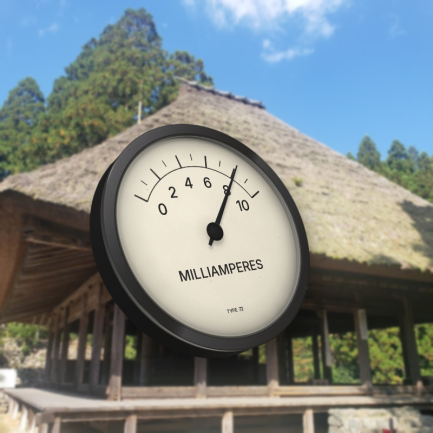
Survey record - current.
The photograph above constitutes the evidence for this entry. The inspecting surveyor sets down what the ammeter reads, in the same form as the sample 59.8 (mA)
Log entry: 8 (mA)
